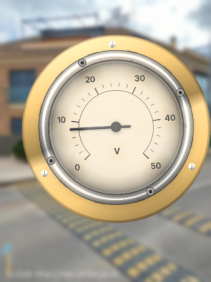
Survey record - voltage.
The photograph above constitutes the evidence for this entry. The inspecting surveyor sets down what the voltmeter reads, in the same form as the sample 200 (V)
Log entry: 8 (V)
